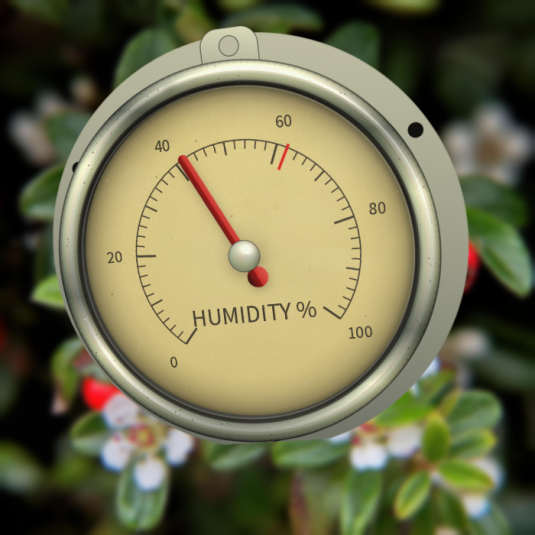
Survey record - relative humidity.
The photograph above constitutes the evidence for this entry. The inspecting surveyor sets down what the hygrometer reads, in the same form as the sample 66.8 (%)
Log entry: 42 (%)
